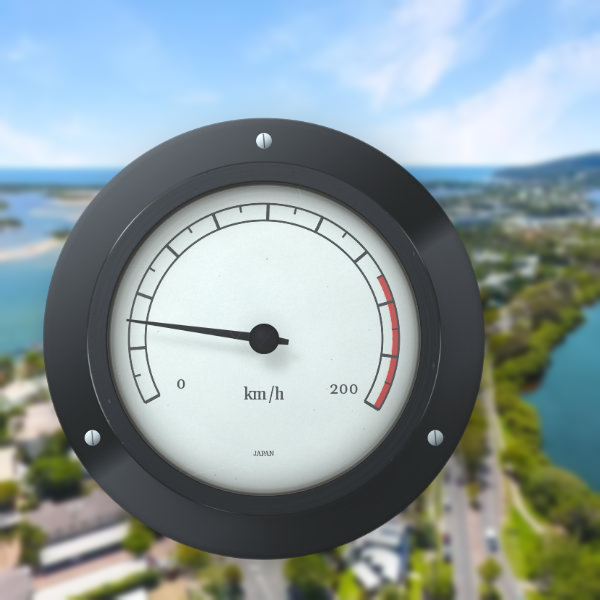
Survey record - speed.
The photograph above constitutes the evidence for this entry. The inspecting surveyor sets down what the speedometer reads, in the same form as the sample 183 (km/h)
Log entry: 30 (km/h)
